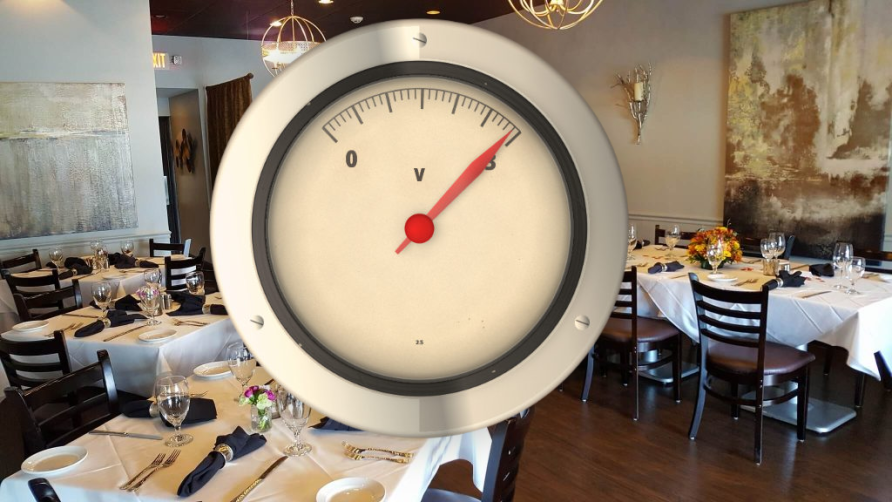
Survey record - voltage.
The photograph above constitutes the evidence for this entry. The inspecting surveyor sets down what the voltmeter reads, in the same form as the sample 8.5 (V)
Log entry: 2.9 (V)
